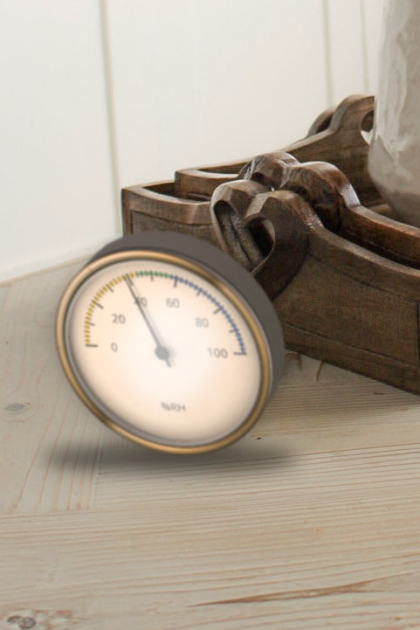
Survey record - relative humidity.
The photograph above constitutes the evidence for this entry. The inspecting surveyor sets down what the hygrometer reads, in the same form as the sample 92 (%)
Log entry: 40 (%)
